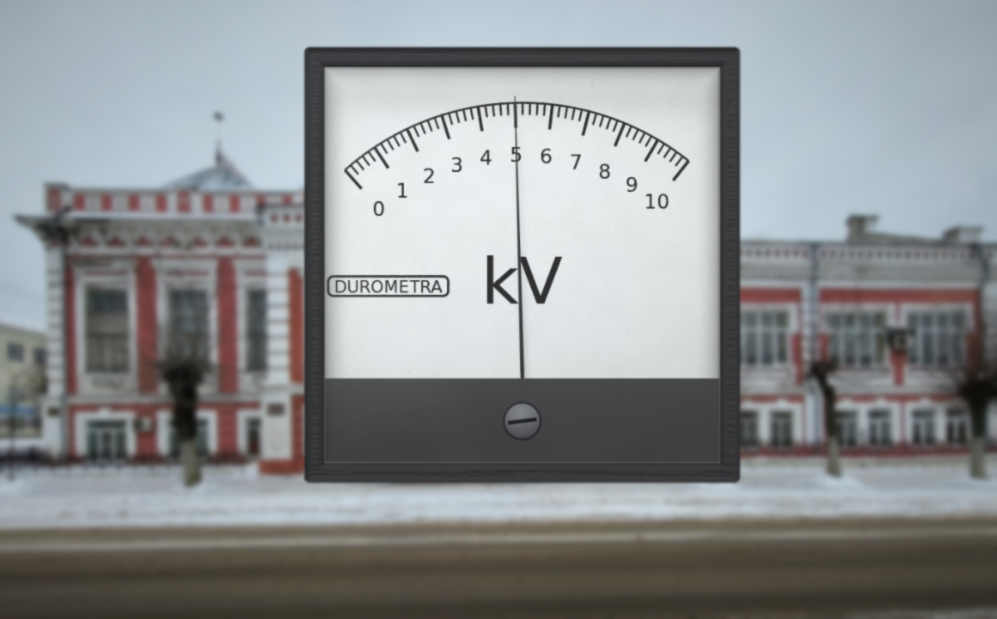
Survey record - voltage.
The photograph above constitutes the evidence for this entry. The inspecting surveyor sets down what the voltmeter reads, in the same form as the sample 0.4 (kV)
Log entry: 5 (kV)
